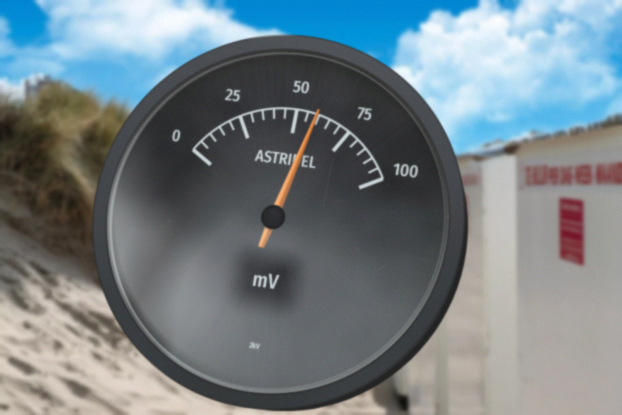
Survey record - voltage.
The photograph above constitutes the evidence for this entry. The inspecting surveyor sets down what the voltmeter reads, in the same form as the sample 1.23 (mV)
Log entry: 60 (mV)
